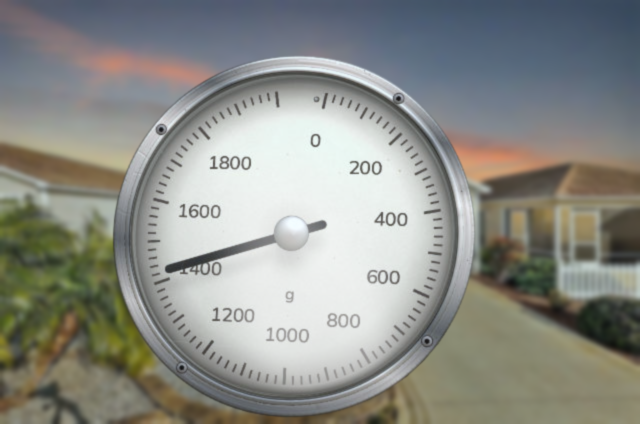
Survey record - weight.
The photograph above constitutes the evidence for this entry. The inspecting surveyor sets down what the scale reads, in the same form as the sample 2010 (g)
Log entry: 1420 (g)
